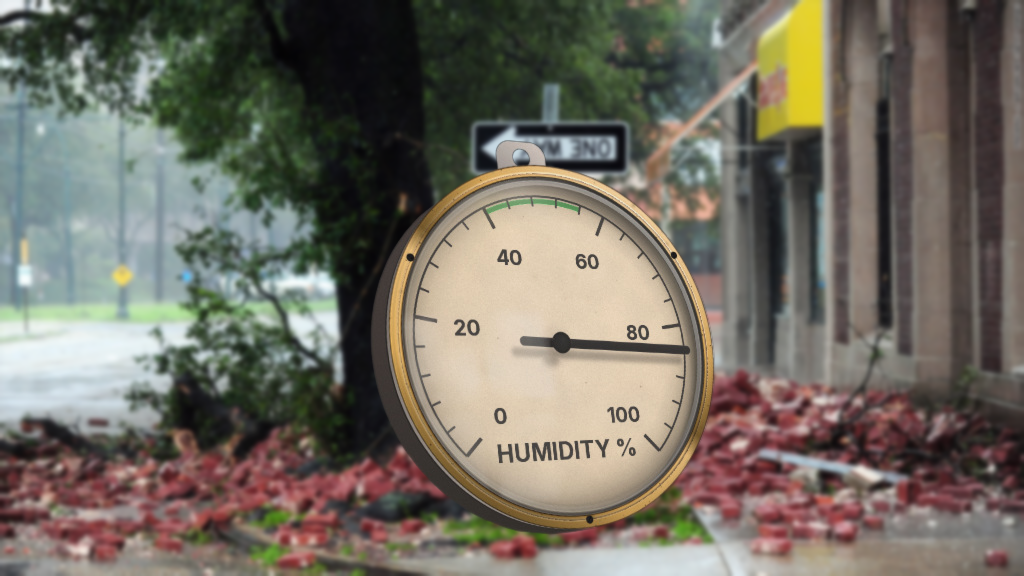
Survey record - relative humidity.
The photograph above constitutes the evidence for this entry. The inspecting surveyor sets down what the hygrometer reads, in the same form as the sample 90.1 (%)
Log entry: 84 (%)
